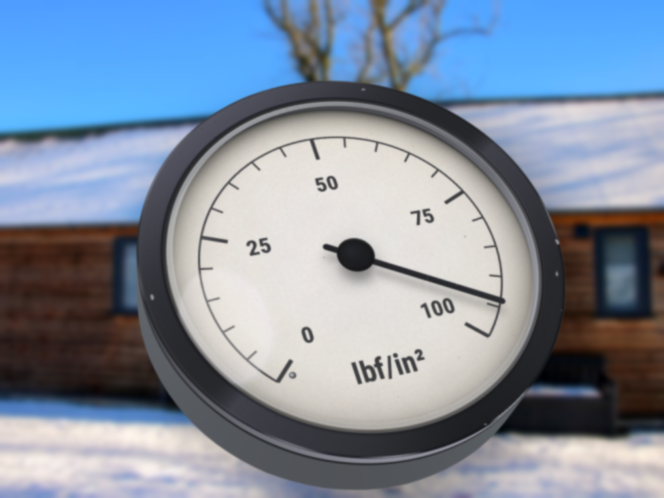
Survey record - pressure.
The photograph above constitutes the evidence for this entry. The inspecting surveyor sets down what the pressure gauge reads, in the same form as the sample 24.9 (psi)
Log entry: 95 (psi)
